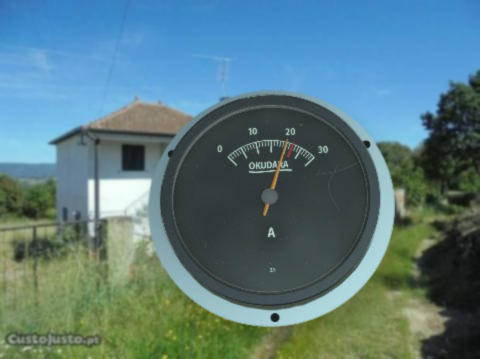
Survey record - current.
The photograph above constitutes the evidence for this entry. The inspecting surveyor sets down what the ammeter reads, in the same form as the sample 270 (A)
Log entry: 20 (A)
